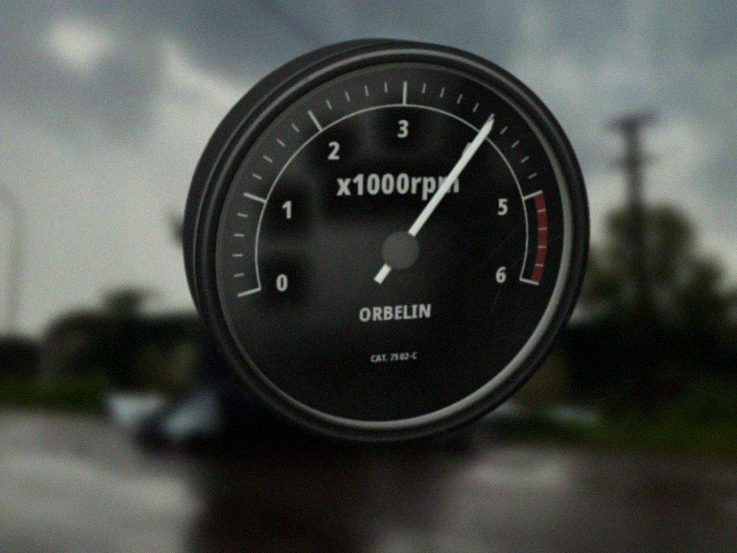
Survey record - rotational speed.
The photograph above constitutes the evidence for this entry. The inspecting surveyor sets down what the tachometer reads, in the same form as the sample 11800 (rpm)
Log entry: 4000 (rpm)
